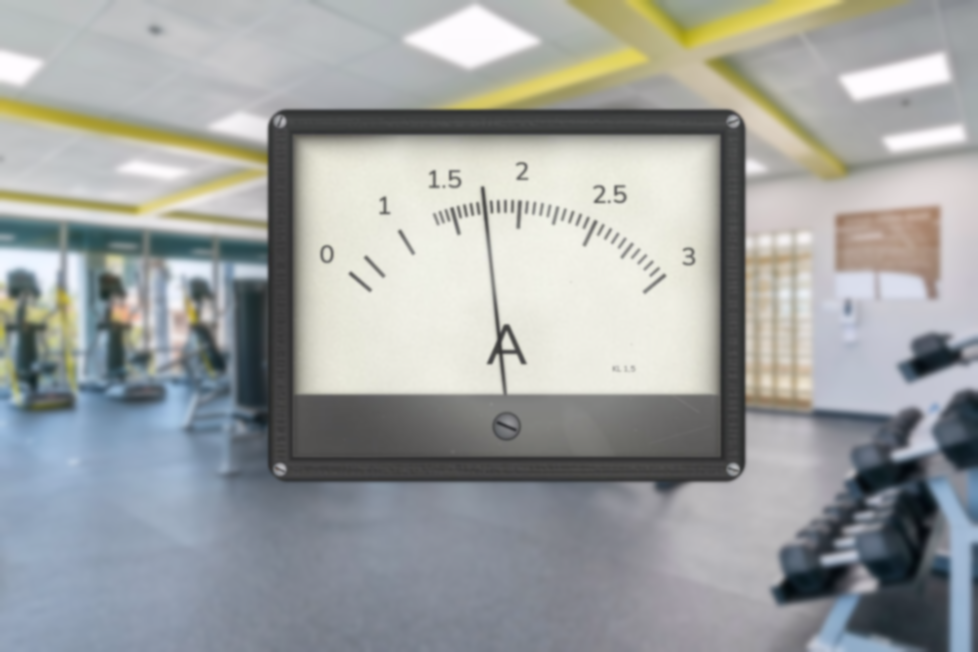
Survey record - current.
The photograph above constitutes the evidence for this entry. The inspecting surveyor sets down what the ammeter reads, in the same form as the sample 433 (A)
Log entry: 1.75 (A)
